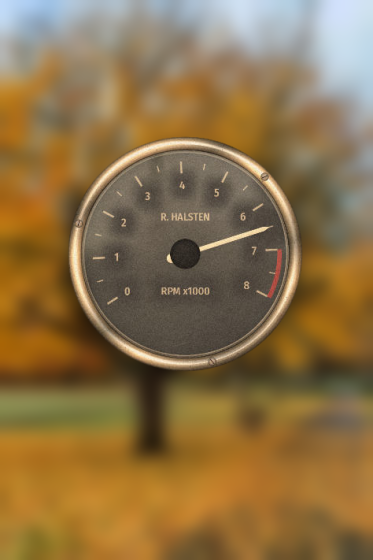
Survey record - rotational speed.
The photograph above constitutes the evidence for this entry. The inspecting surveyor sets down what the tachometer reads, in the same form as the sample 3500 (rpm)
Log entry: 6500 (rpm)
